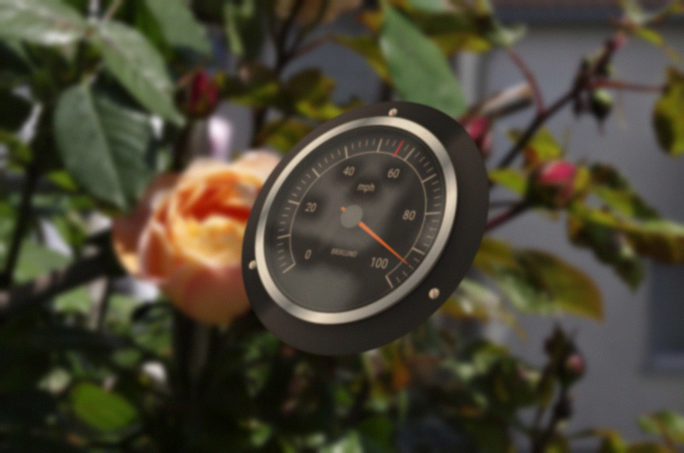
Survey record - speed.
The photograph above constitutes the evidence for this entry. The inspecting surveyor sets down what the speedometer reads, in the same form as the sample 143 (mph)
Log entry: 94 (mph)
